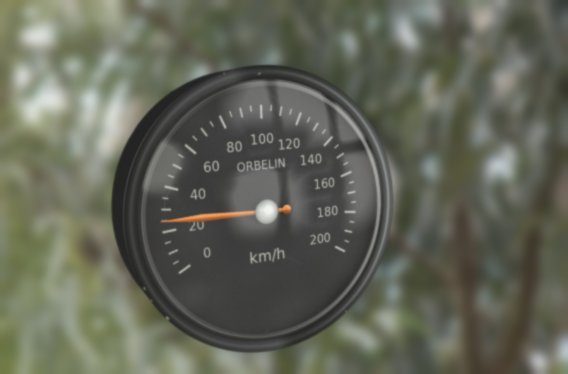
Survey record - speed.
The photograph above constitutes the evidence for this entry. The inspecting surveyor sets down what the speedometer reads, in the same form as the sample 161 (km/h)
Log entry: 25 (km/h)
